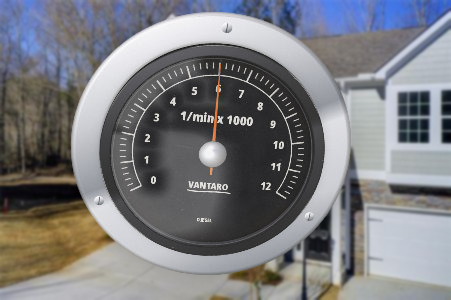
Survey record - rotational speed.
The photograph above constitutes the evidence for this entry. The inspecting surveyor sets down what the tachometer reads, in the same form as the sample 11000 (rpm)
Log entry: 6000 (rpm)
